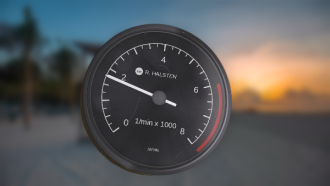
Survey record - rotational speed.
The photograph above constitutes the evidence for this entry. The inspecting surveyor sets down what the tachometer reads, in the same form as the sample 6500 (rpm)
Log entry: 1750 (rpm)
